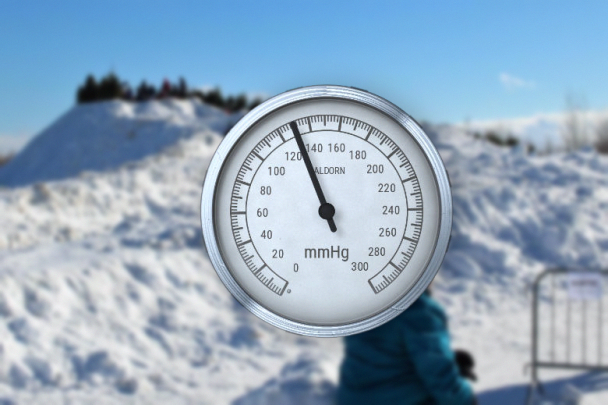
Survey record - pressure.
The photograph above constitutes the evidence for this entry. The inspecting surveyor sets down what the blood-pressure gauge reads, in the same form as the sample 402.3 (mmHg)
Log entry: 130 (mmHg)
